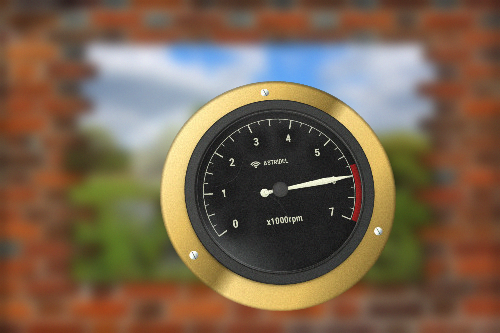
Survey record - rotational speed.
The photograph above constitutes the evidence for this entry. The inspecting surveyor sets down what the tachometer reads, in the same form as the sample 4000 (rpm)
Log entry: 6000 (rpm)
